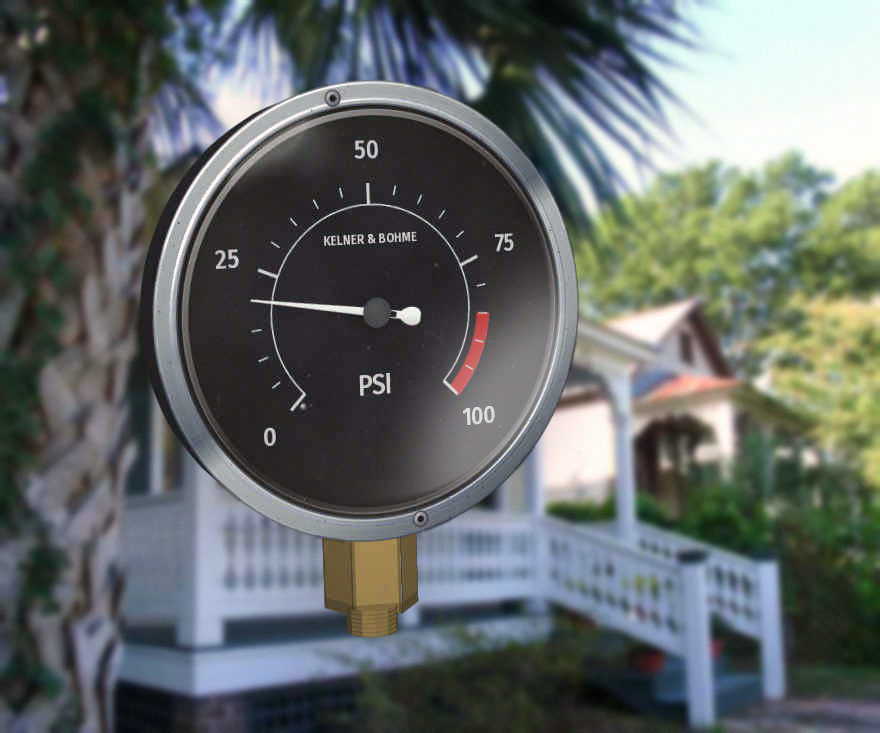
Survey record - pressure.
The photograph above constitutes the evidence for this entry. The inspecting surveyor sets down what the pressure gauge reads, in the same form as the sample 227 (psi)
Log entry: 20 (psi)
